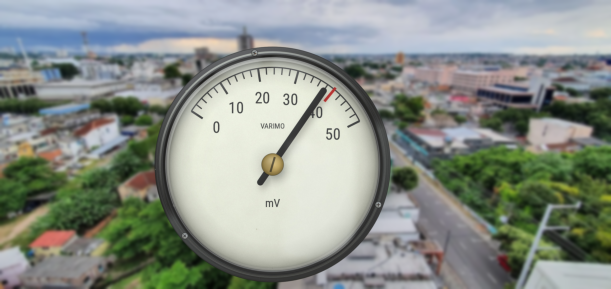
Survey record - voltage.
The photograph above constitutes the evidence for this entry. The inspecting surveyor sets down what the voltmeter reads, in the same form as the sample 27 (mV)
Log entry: 38 (mV)
